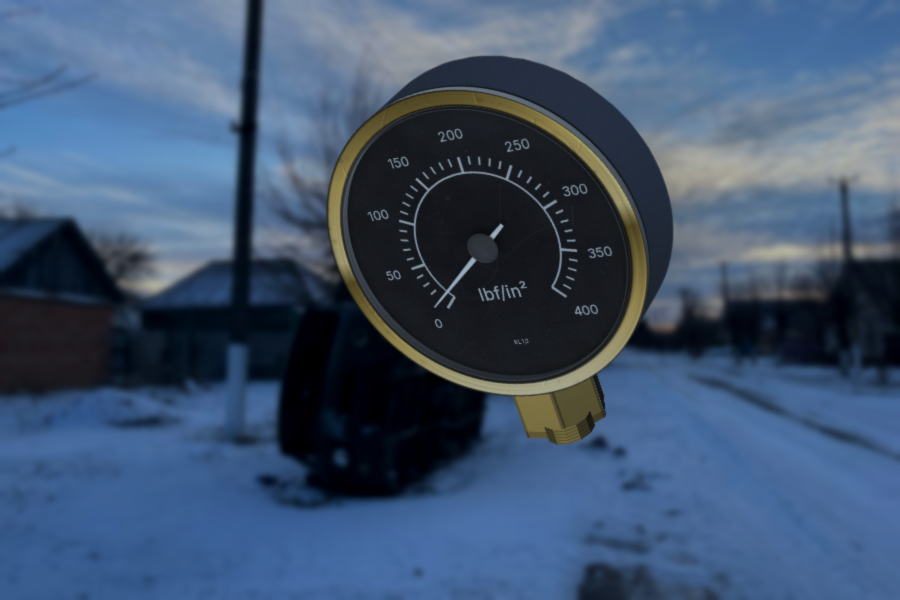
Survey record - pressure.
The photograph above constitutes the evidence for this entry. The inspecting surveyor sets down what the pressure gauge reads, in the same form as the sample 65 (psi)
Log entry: 10 (psi)
